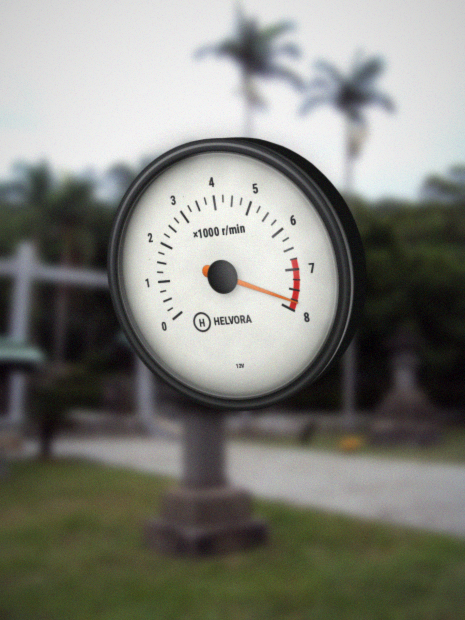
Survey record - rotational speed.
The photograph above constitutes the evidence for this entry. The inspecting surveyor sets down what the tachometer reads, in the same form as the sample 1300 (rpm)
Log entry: 7750 (rpm)
